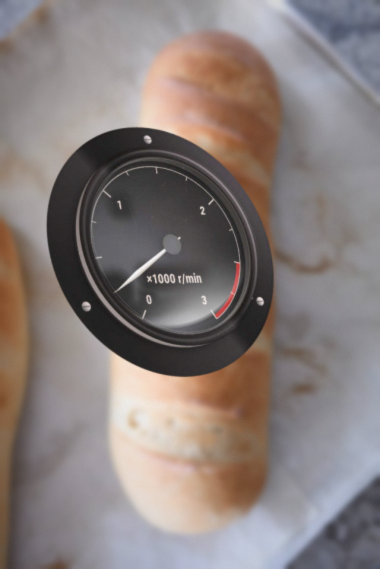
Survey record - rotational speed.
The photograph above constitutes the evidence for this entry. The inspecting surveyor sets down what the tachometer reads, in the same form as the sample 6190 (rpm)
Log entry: 250 (rpm)
